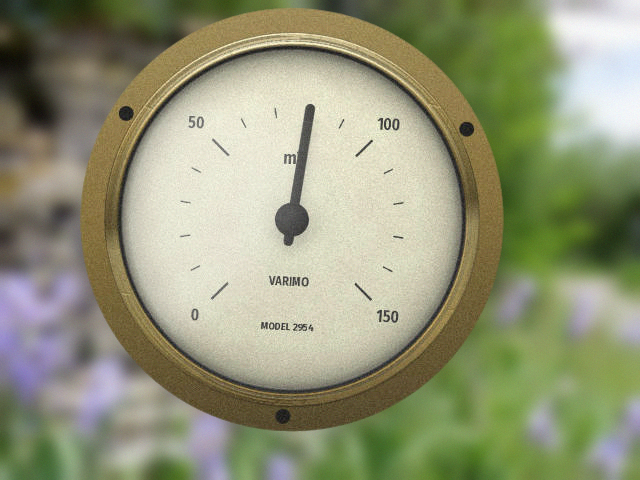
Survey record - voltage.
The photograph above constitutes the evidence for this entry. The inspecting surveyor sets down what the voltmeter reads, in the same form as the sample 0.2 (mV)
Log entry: 80 (mV)
